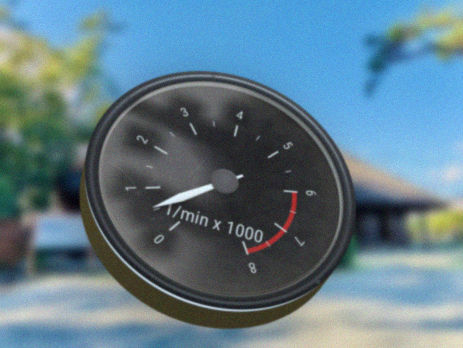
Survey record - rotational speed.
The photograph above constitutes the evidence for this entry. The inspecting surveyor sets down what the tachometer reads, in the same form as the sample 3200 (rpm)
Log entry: 500 (rpm)
